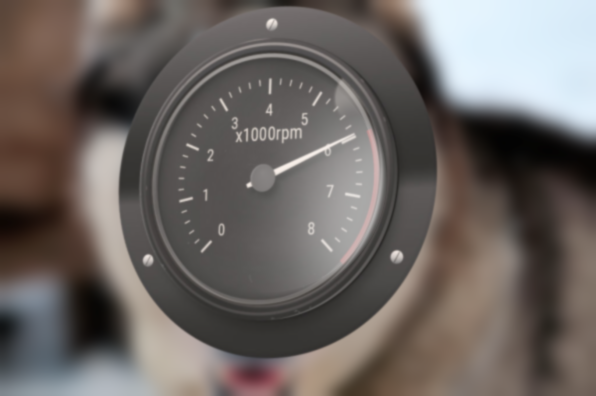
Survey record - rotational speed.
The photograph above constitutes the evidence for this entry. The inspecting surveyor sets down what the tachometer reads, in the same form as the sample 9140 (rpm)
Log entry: 6000 (rpm)
